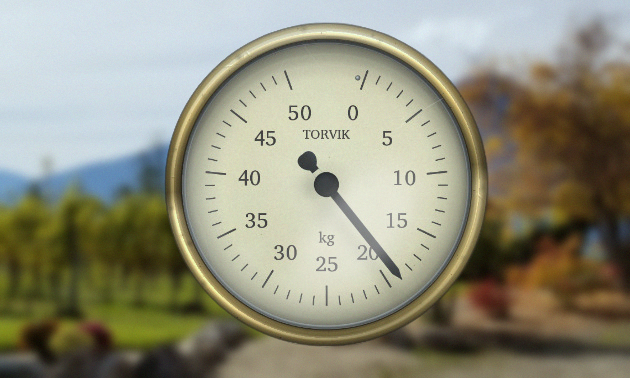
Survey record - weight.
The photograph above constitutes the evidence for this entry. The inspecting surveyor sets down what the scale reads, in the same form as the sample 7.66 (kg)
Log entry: 19 (kg)
